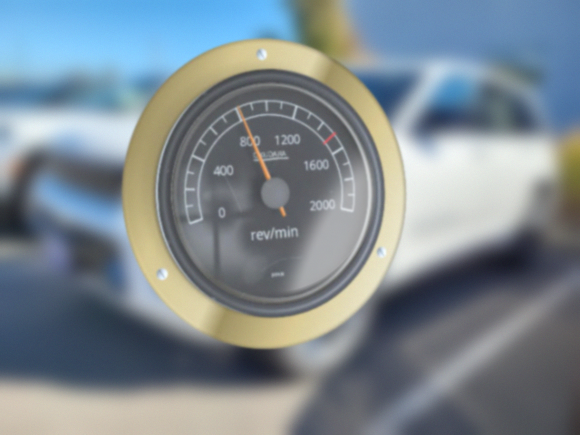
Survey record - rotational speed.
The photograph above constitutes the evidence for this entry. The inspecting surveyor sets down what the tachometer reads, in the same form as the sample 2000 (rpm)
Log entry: 800 (rpm)
